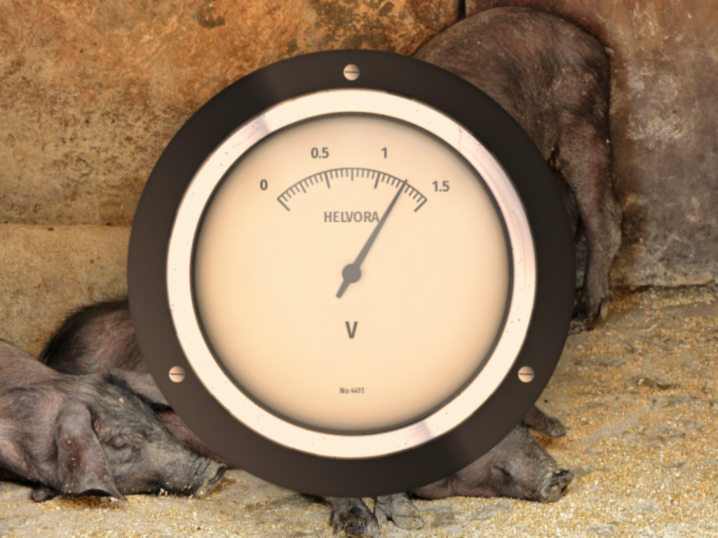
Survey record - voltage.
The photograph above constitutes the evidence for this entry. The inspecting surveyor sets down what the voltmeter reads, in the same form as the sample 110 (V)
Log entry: 1.25 (V)
